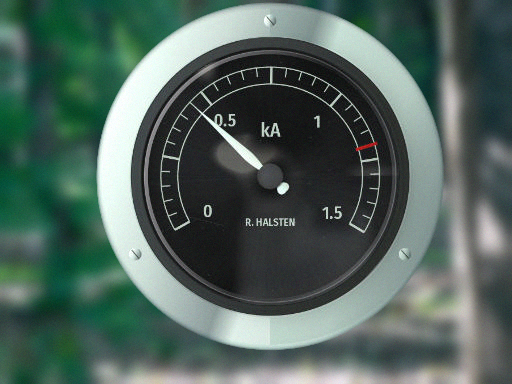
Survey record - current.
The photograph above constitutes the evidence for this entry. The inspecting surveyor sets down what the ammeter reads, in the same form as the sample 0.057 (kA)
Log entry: 0.45 (kA)
